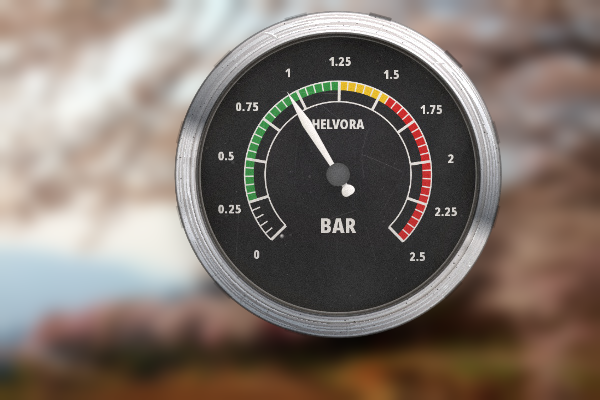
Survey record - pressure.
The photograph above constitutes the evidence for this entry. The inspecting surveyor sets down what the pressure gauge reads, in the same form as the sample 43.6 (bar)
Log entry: 0.95 (bar)
